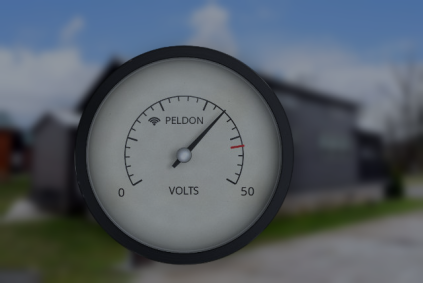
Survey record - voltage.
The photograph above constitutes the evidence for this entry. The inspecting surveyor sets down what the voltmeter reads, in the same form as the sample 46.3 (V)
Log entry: 34 (V)
